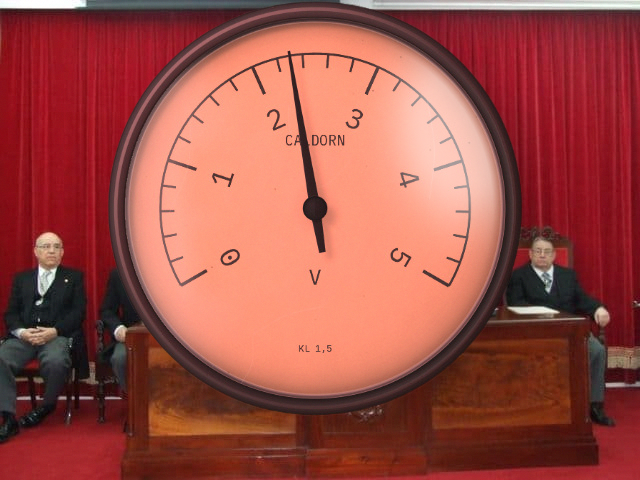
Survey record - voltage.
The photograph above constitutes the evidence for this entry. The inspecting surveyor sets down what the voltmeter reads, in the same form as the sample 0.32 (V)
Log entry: 2.3 (V)
